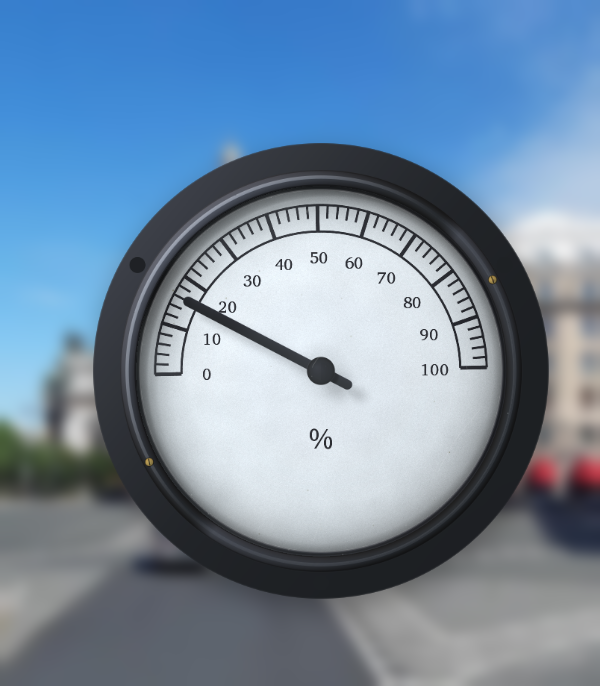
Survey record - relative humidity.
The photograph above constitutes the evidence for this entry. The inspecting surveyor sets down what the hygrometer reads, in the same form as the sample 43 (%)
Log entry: 16 (%)
